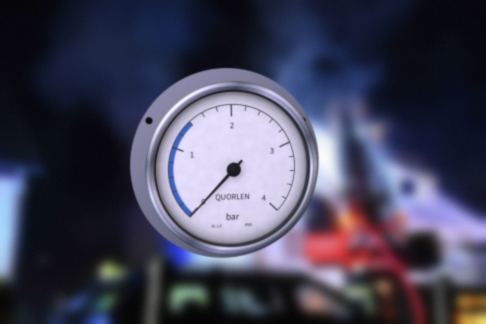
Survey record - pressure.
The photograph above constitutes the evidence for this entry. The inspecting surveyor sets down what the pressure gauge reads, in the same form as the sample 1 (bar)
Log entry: 0 (bar)
